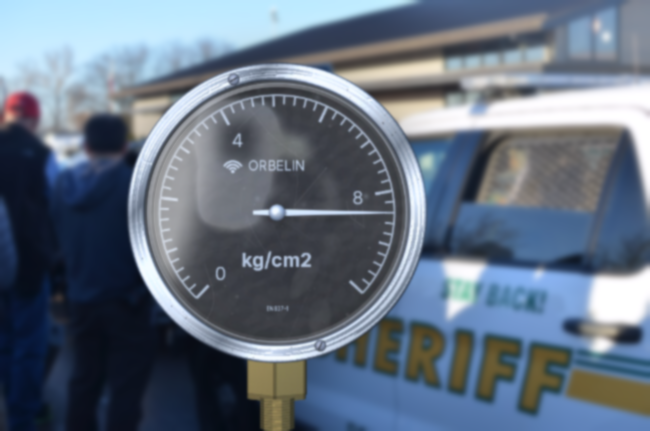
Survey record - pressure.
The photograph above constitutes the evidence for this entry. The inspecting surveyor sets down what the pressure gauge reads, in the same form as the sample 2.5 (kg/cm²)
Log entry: 8.4 (kg/cm²)
